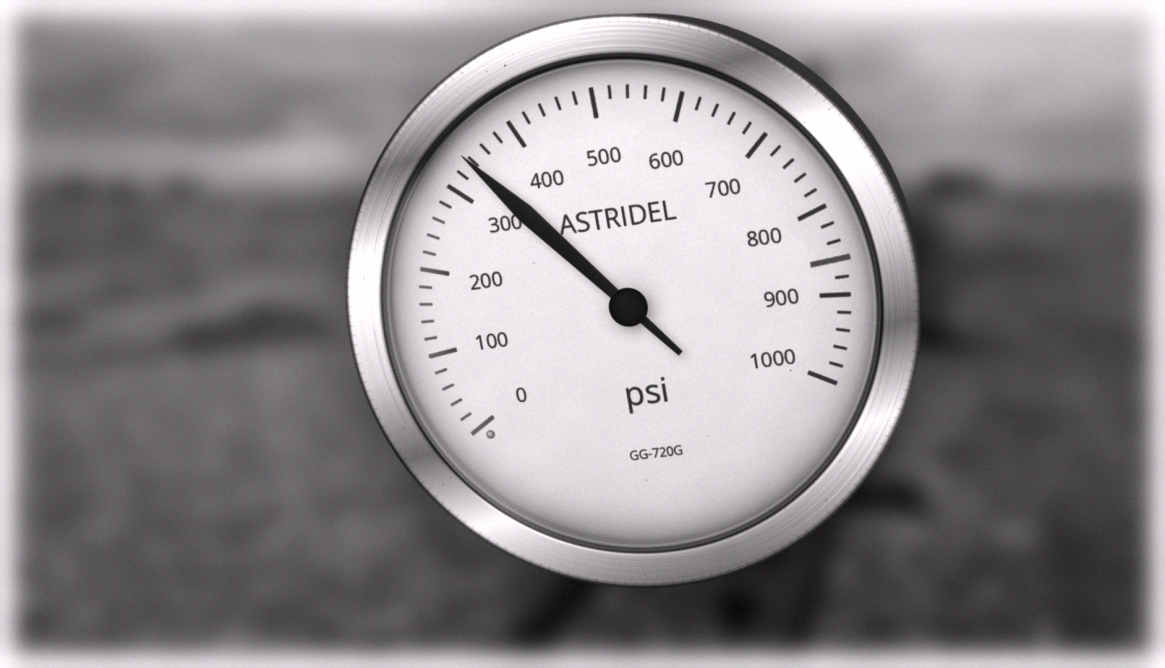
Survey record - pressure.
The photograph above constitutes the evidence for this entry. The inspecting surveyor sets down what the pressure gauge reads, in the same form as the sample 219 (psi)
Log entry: 340 (psi)
